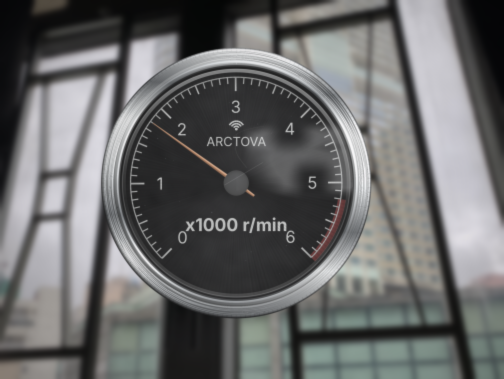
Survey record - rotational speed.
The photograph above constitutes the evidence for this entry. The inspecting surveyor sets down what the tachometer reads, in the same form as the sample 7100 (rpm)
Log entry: 1800 (rpm)
